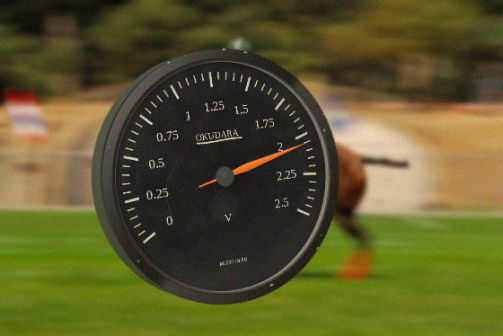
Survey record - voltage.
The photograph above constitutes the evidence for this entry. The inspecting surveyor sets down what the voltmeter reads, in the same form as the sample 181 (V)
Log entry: 2.05 (V)
